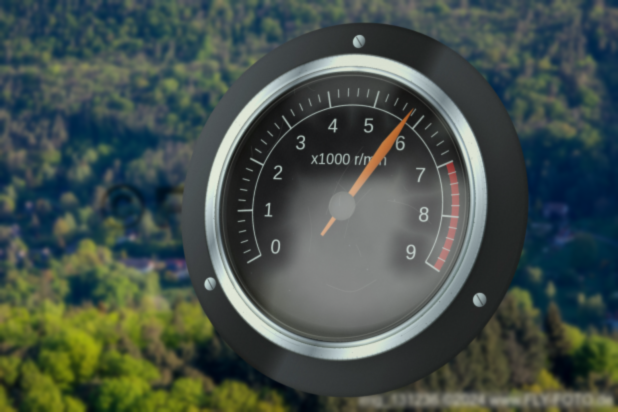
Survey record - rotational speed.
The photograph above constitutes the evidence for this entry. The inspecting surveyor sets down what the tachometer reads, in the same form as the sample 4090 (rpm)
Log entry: 5800 (rpm)
